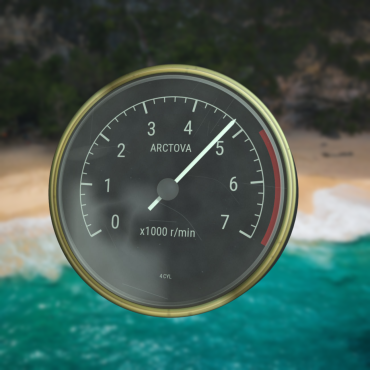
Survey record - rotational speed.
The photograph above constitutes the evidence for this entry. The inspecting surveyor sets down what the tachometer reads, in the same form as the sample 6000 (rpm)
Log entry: 4800 (rpm)
